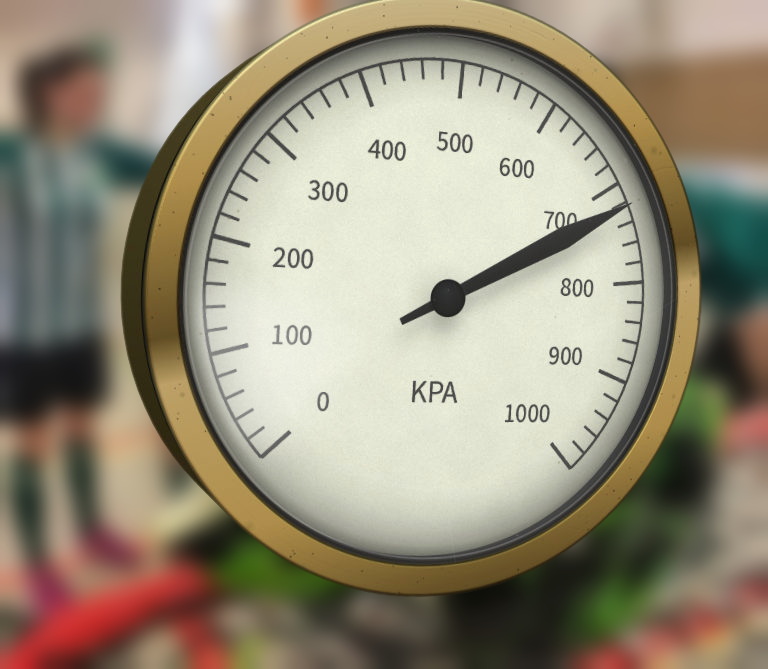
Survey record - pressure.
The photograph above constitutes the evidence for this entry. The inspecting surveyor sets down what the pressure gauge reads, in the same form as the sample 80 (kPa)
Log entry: 720 (kPa)
